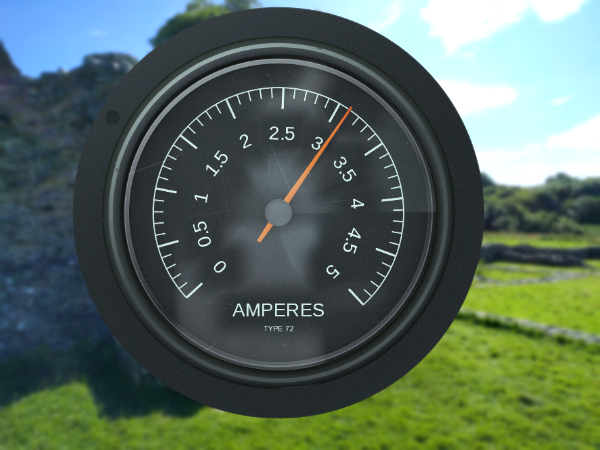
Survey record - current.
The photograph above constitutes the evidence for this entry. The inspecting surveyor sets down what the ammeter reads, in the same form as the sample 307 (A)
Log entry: 3.1 (A)
